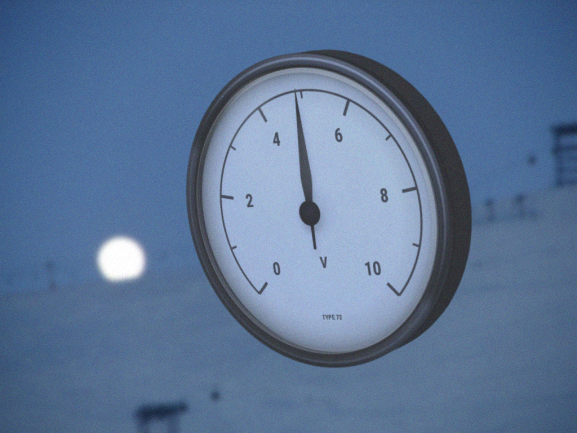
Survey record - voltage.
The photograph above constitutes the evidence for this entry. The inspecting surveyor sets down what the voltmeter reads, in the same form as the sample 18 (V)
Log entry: 5 (V)
